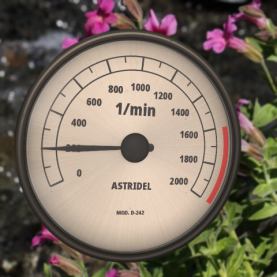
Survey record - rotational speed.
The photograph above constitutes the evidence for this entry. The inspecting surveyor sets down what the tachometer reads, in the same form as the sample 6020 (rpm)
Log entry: 200 (rpm)
